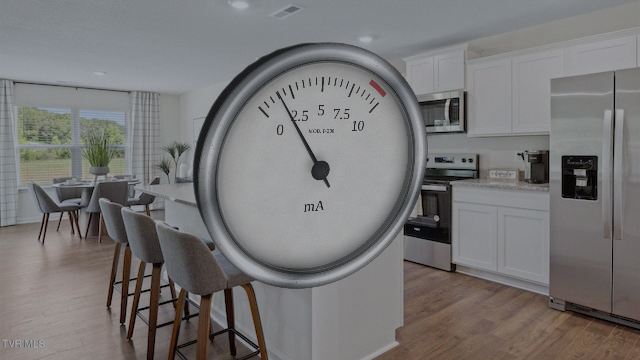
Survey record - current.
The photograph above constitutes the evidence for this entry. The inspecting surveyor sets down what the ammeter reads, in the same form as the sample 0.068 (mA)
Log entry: 1.5 (mA)
